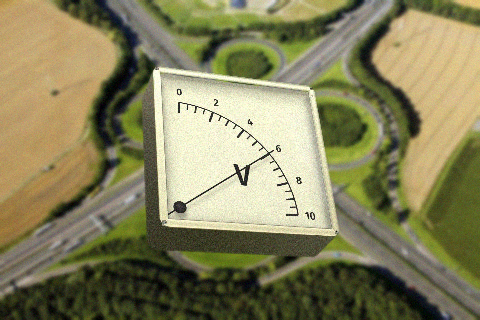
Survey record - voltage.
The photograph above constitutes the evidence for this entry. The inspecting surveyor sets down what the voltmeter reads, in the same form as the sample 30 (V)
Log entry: 6 (V)
